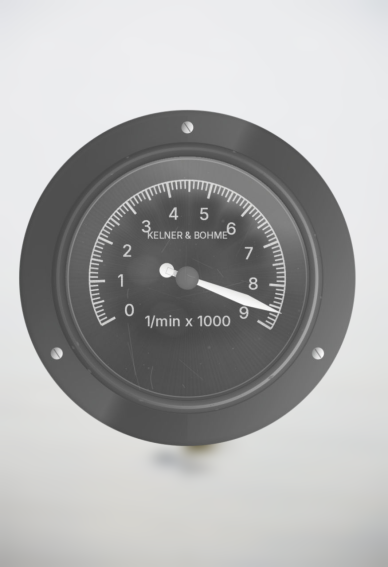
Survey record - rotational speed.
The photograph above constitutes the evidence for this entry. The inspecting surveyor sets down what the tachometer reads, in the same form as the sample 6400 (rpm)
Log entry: 8600 (rpm)
